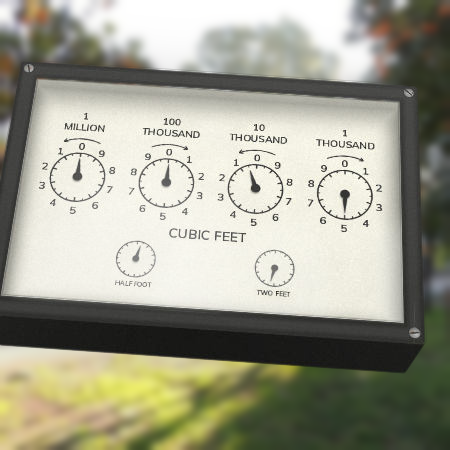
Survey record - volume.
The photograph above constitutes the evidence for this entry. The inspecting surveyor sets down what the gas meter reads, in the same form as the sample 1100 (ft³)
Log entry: 500 (ft³)
